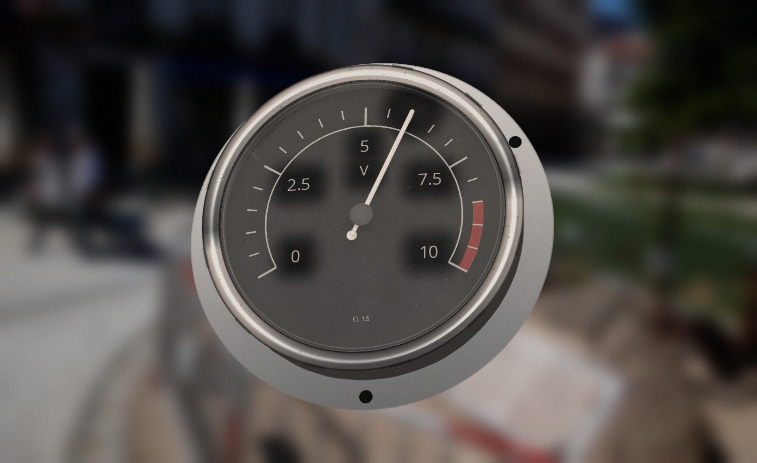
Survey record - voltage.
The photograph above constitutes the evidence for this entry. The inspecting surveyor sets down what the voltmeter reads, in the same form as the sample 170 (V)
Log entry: 6 (V)
